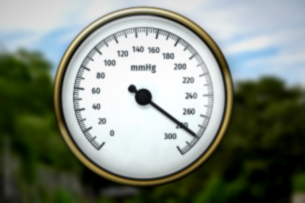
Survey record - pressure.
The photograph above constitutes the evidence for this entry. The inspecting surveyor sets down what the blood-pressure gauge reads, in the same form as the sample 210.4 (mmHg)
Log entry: 280 (mmHg)
